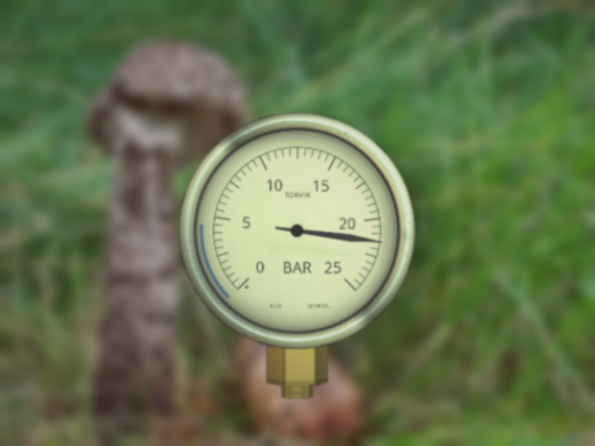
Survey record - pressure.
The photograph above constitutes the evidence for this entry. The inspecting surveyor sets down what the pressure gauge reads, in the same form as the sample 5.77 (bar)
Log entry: 21.5 (bar)
